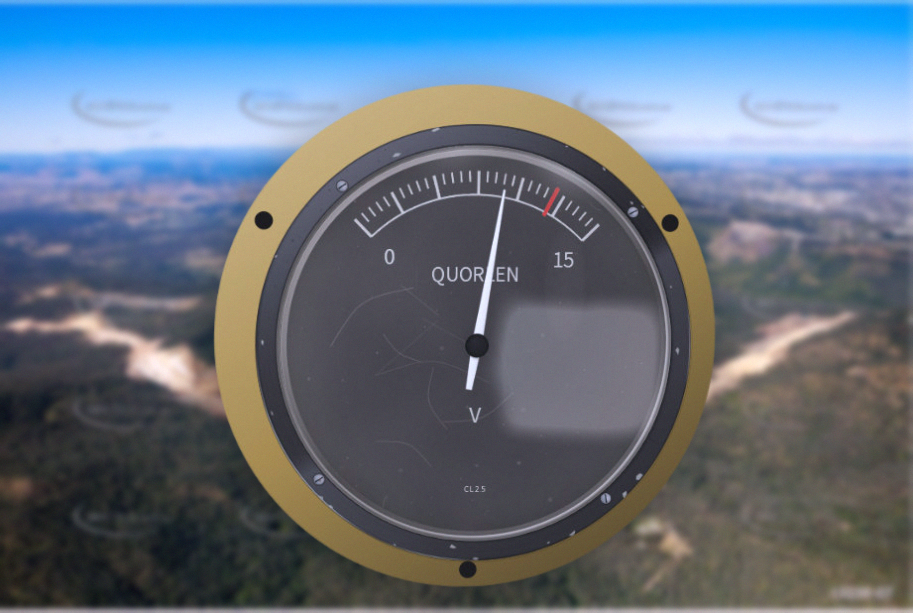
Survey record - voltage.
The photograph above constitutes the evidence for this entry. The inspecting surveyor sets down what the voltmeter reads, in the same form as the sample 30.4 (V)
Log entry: 9 (V)
